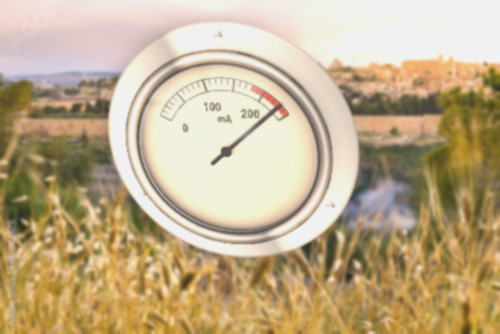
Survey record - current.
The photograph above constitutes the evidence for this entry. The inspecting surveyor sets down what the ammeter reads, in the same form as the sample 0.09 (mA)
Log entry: 230 (mA)
